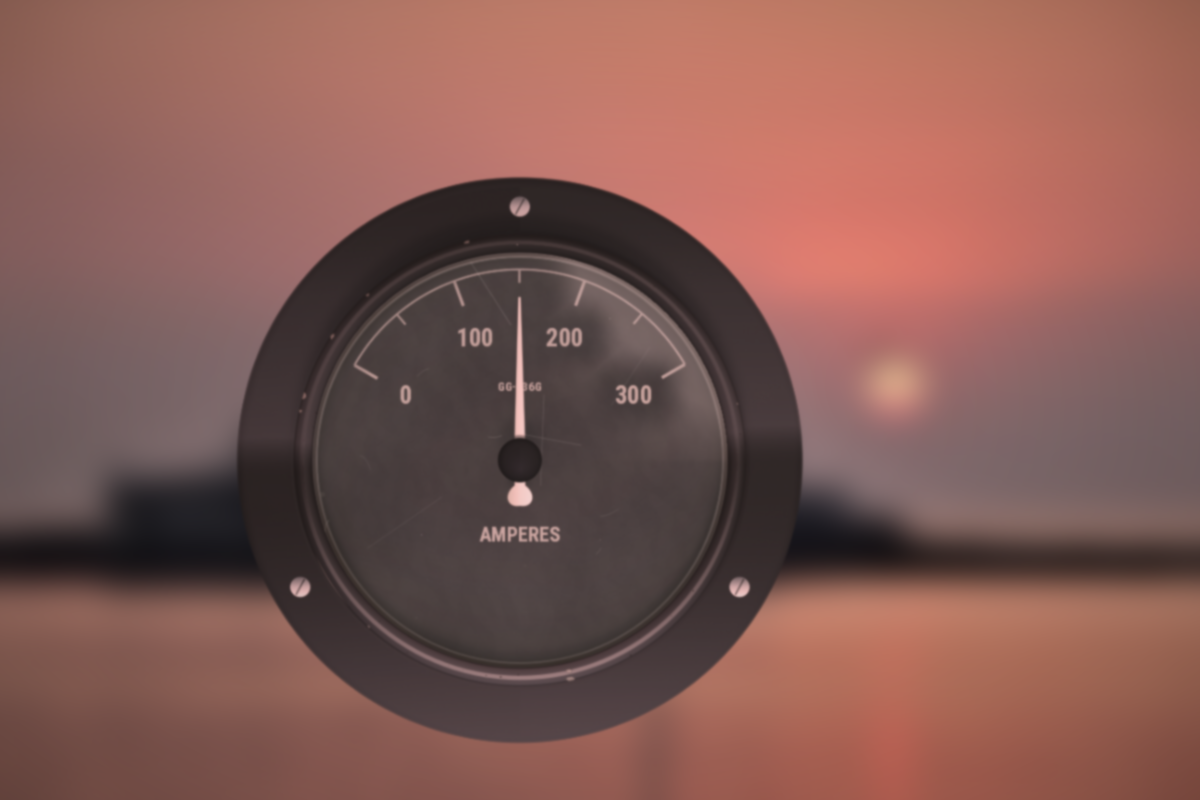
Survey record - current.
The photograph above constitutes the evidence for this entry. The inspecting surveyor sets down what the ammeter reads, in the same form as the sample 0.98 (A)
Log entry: 150 (A)
